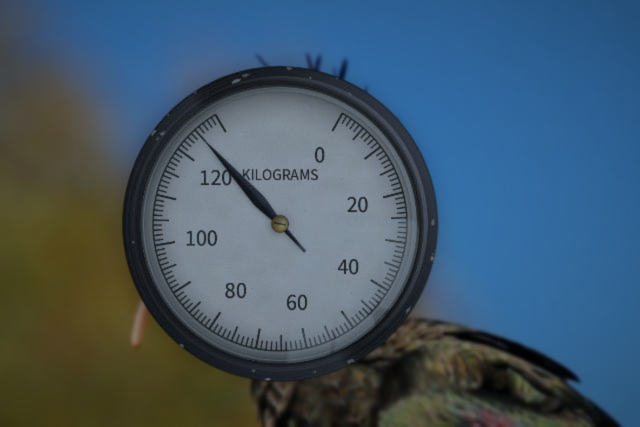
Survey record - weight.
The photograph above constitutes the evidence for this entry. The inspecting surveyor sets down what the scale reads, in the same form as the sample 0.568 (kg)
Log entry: 125 (kg)
